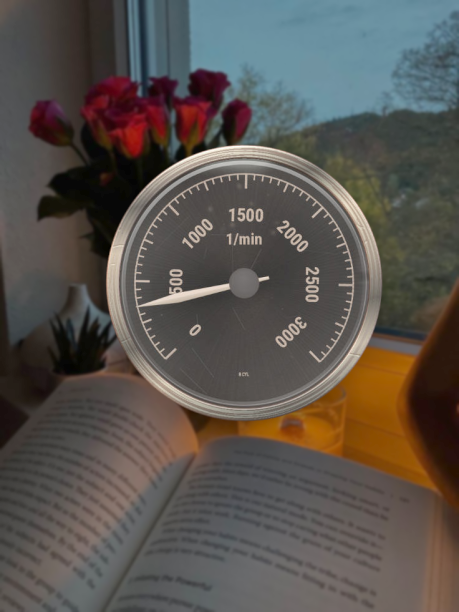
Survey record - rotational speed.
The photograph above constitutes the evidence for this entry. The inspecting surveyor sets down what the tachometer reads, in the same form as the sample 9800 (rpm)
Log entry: 350 (rpm)
